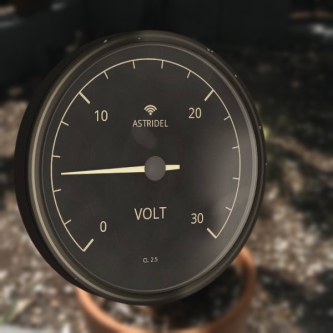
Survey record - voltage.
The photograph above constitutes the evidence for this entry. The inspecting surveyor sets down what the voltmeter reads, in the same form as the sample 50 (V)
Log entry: 5 (V)
